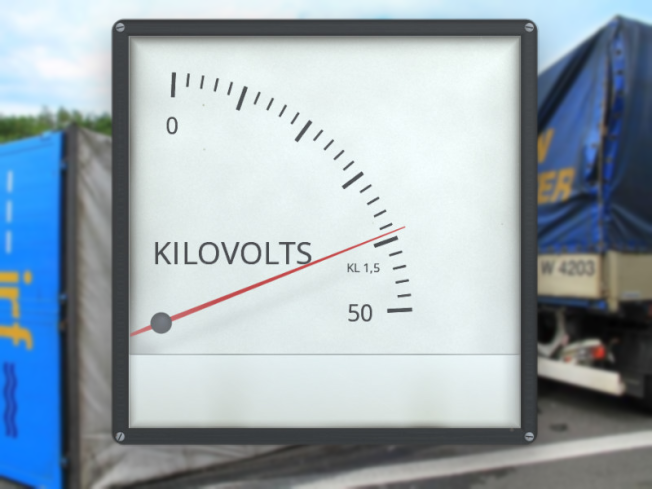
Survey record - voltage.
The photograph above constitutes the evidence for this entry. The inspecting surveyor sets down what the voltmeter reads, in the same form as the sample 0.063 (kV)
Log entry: 39 (kV)
